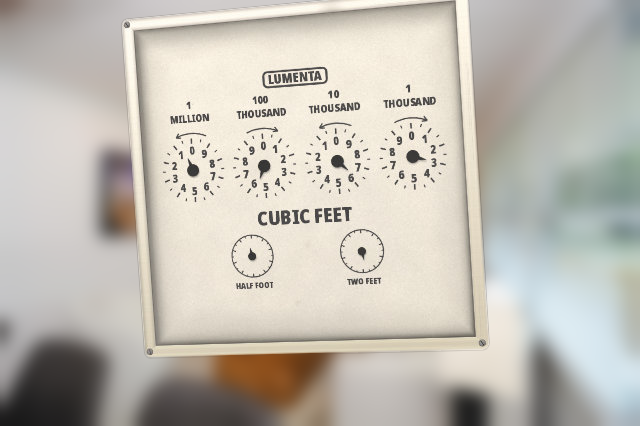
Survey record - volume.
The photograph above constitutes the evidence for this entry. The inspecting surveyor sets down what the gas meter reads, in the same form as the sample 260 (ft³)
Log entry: 56300 (ft³)
